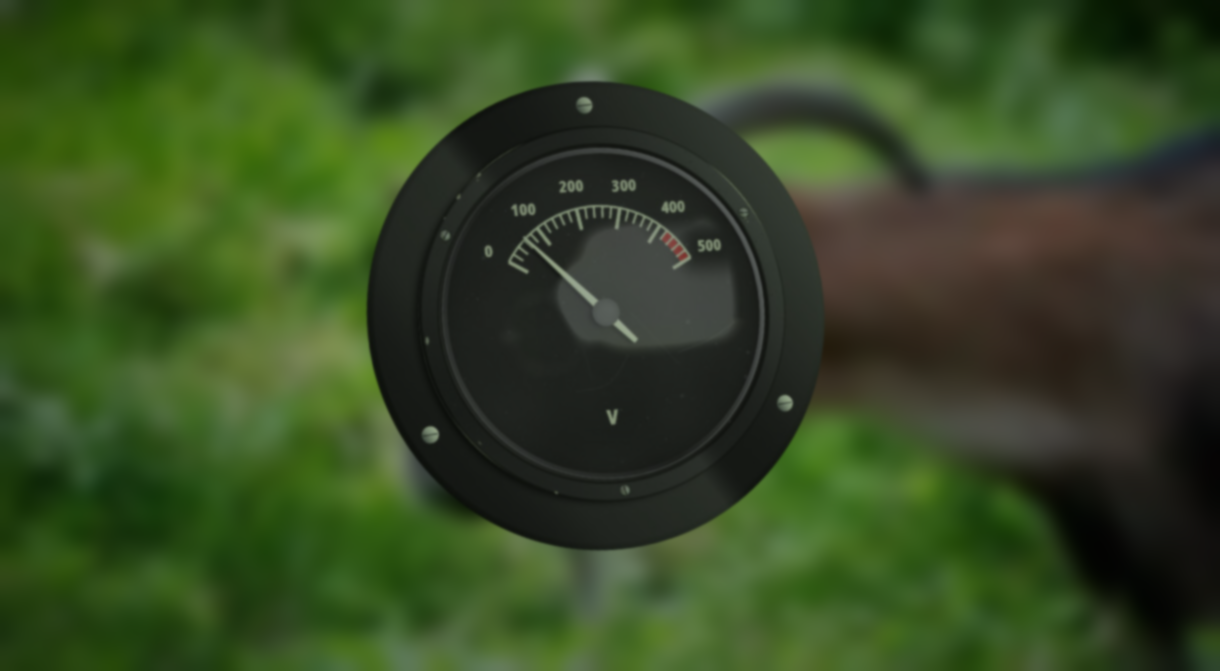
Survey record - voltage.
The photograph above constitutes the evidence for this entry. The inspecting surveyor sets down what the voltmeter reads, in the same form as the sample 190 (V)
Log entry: 60 (V)
